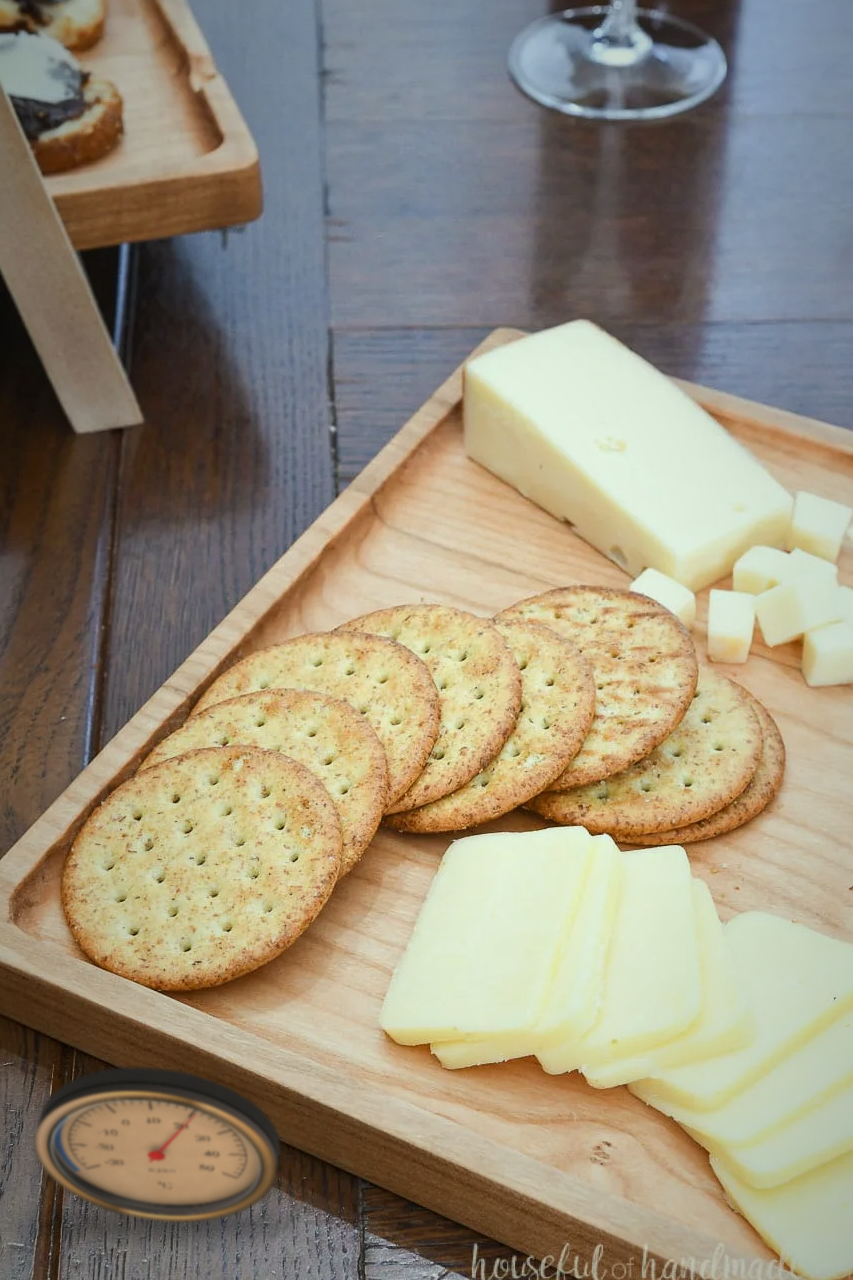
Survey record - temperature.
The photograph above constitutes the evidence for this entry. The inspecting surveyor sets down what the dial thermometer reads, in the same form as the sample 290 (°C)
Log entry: 20 (°C)
